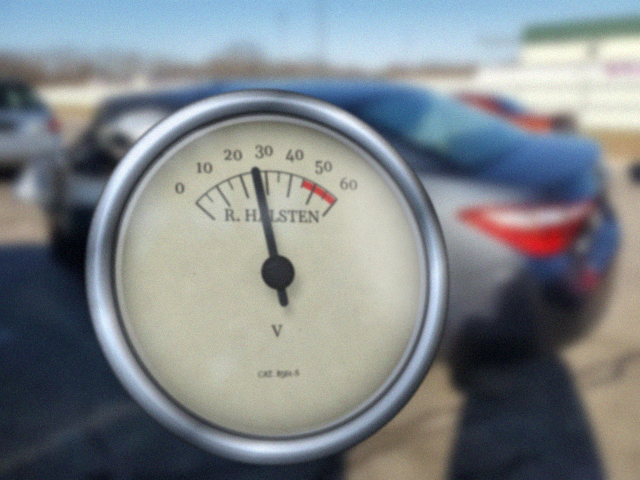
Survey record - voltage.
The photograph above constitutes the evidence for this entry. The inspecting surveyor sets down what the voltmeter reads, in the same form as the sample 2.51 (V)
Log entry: 25 (V)
